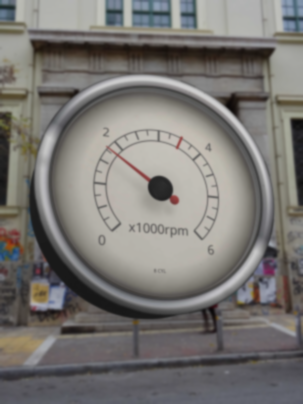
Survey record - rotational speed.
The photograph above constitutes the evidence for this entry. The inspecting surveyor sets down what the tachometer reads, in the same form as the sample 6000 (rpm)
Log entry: 1750 (rpm)
